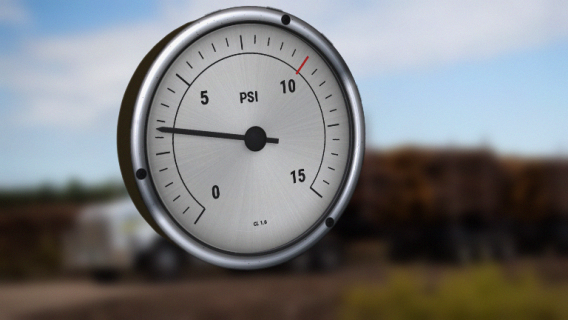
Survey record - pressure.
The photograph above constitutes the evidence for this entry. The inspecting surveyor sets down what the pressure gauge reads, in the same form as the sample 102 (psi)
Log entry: 3.25 (psi)
